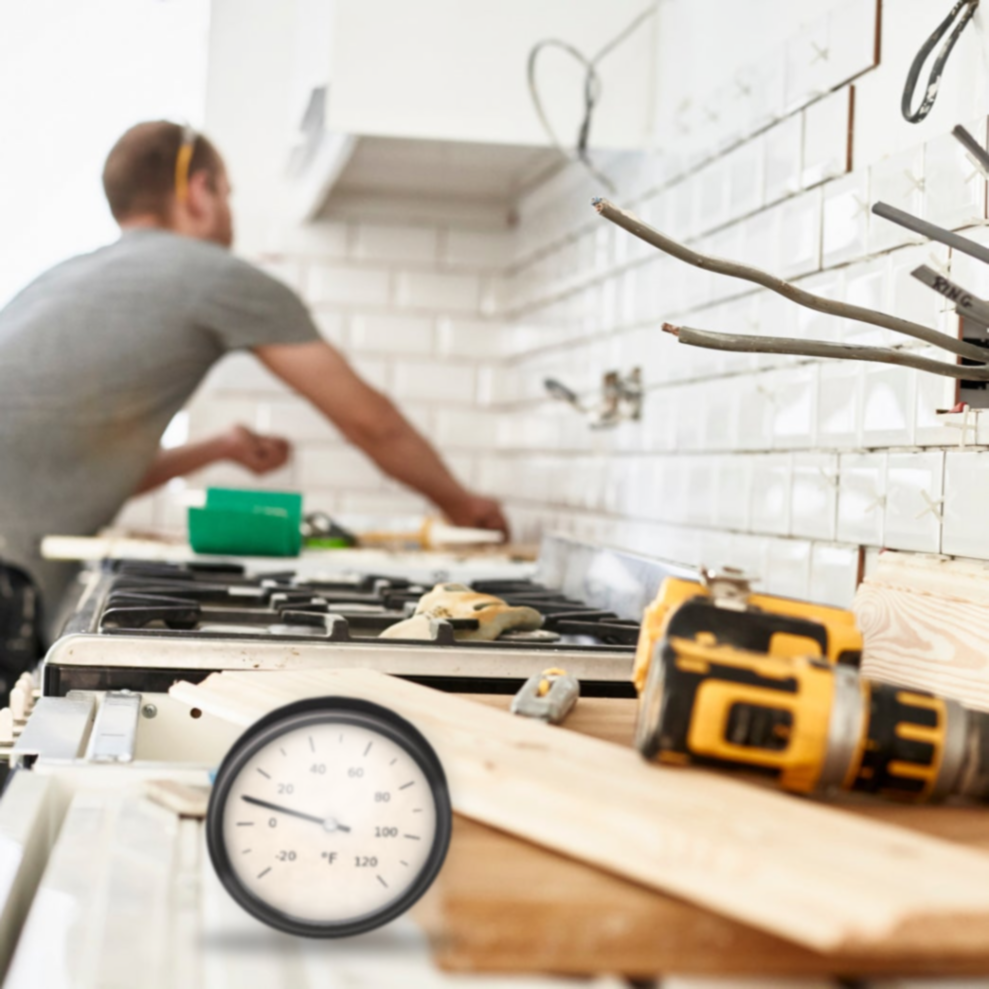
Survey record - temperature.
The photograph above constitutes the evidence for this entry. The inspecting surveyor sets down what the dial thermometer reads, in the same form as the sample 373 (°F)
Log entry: 10 (°F)
